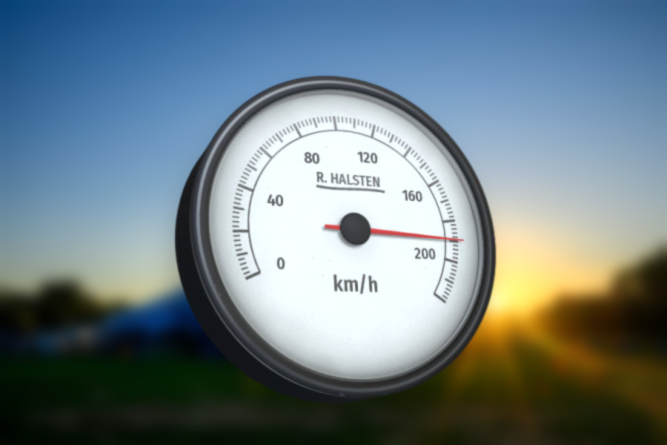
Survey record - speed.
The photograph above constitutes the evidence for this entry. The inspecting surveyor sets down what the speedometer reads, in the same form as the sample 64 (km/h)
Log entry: 190 (km/h)
